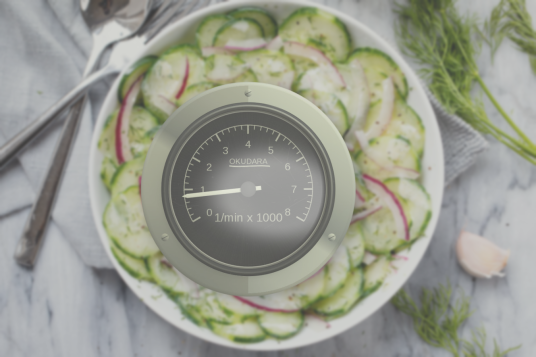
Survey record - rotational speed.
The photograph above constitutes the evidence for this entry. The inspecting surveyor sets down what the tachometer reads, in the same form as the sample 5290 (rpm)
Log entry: 800 (rpm)
